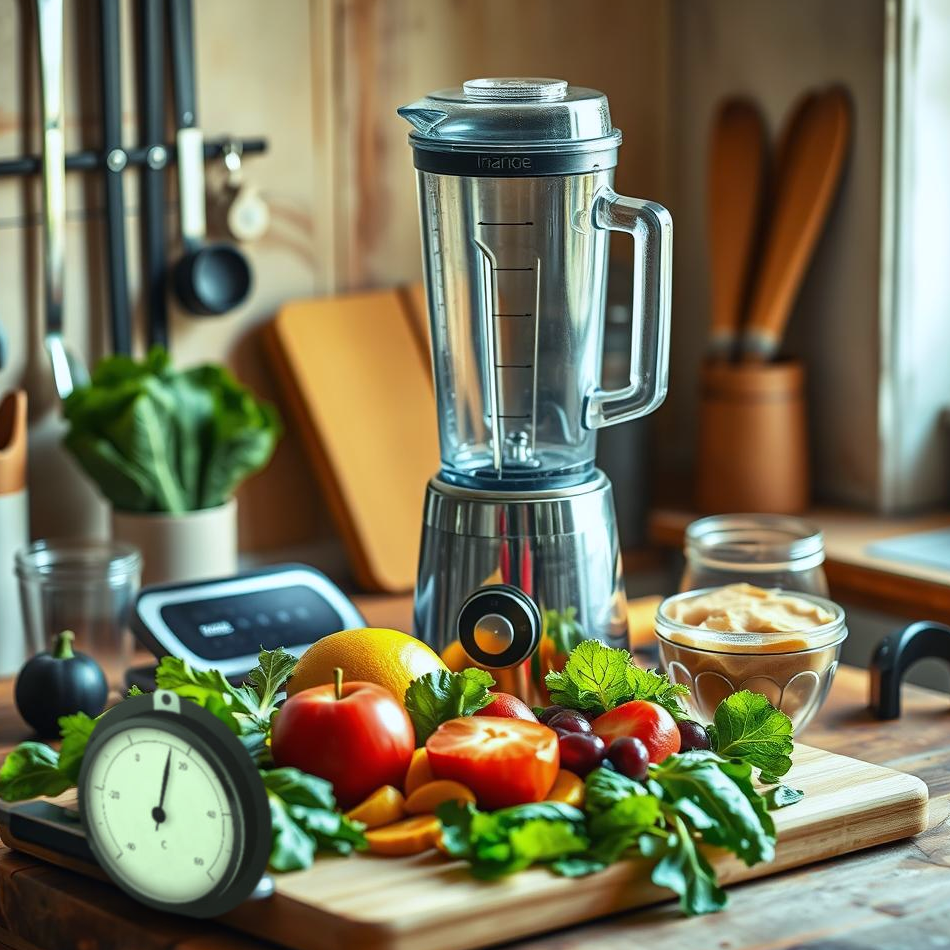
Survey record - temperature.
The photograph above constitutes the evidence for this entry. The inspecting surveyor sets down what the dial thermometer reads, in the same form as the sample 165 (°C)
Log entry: 15 (°C)
